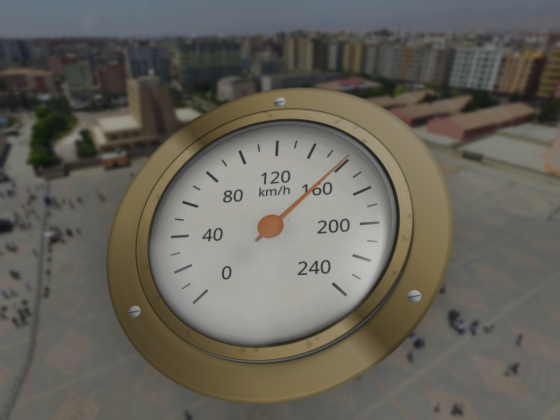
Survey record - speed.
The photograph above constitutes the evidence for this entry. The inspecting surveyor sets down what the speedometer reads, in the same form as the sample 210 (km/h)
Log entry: 160 (km/h)
